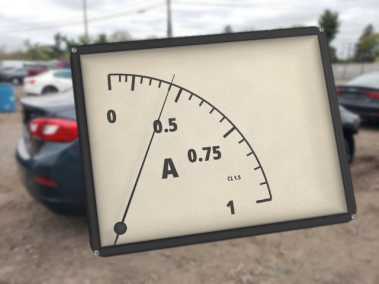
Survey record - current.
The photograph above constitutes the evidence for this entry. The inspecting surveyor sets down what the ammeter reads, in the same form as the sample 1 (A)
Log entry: 0.45 (A)
